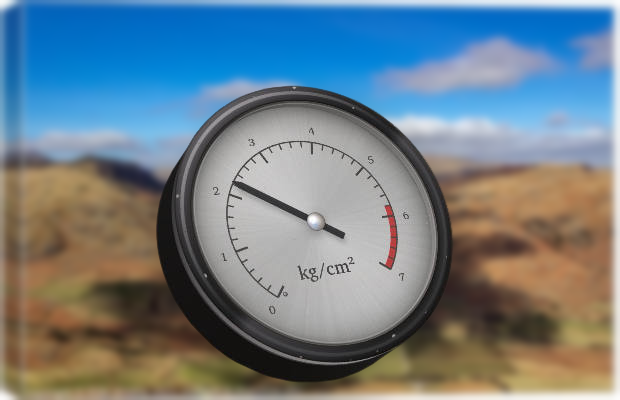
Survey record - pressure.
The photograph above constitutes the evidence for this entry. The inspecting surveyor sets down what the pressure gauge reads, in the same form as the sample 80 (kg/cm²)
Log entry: 2.2 (kg/cm²)
